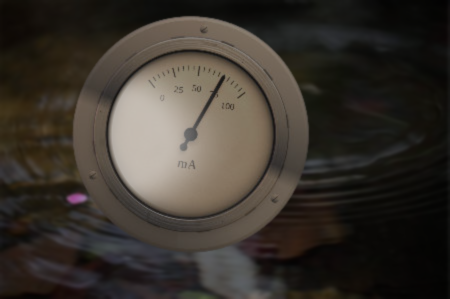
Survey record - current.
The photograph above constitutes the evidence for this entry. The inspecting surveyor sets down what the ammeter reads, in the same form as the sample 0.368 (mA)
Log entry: 75 (mA)
